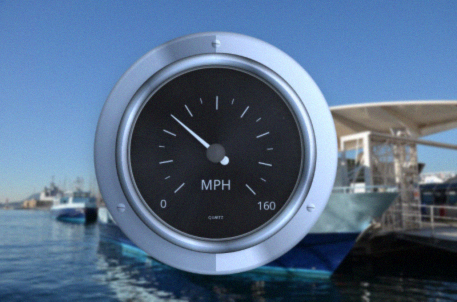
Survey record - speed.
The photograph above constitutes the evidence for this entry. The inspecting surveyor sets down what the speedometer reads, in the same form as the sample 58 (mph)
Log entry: 50 (mph)
